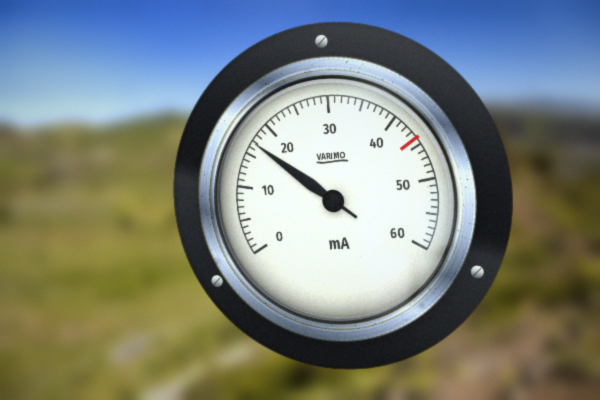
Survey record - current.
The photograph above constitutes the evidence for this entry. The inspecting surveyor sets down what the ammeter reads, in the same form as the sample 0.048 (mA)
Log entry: 17 (mA)
